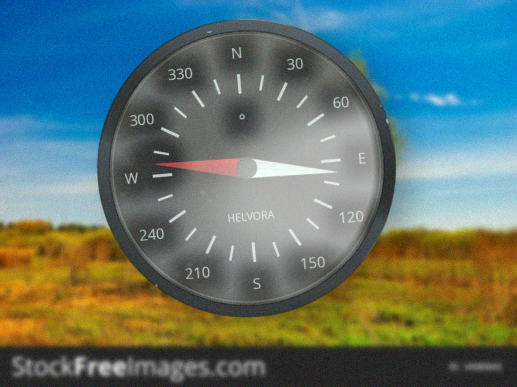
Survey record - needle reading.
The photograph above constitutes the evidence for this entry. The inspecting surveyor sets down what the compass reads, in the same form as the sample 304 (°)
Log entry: 277.5 (°)
